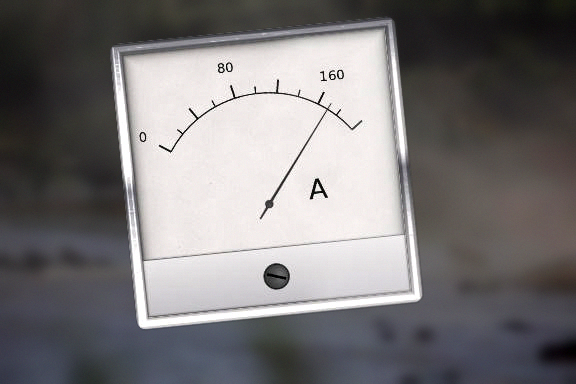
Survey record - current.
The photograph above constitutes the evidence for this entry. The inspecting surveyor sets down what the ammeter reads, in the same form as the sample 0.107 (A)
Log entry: 170 (A)
